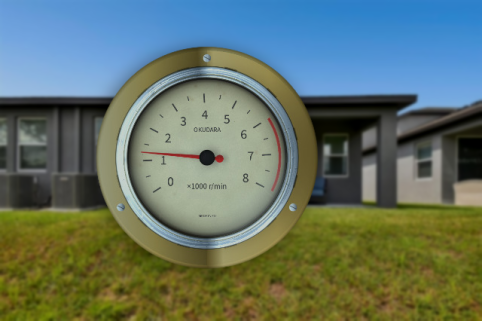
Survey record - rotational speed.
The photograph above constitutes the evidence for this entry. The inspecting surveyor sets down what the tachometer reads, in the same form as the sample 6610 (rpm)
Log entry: 1250 (rpm)
